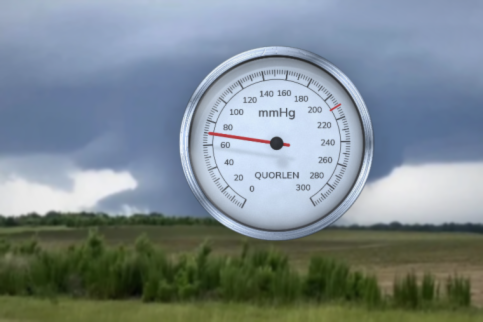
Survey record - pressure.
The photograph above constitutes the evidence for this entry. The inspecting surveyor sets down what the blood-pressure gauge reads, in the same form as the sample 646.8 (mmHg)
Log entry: 70 (mmHg)
